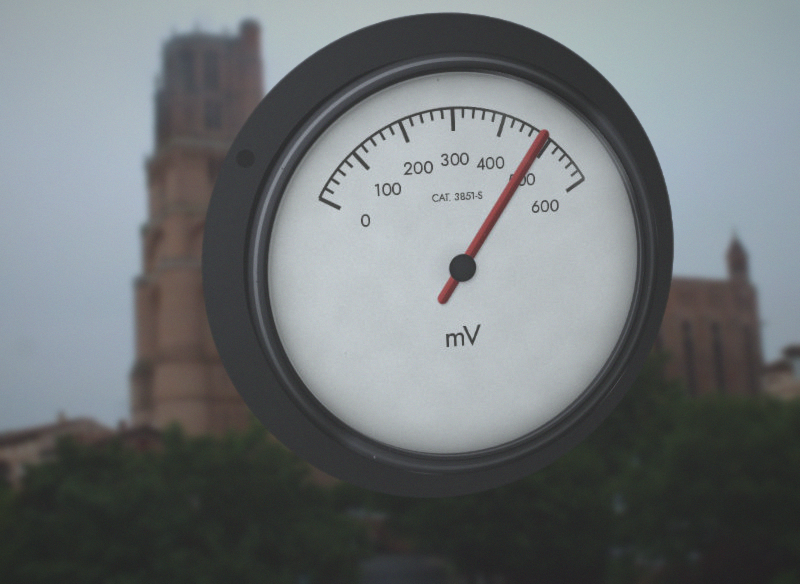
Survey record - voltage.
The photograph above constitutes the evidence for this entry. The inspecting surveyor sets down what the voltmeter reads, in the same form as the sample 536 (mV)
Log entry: 480 (mV)
